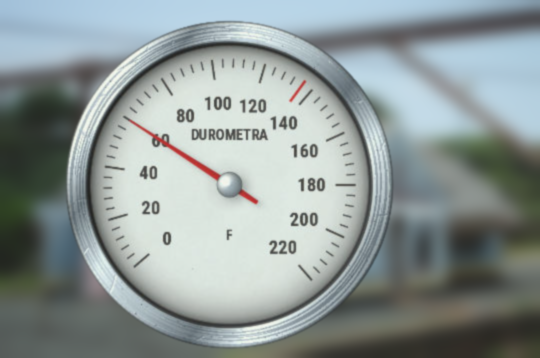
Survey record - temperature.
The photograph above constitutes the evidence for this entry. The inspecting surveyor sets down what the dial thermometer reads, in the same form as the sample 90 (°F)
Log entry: 60 (°F)
